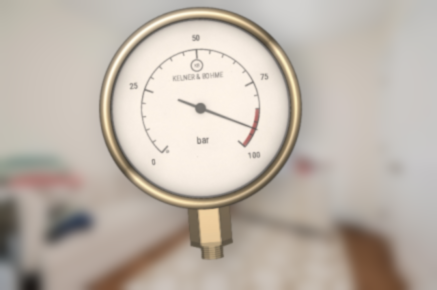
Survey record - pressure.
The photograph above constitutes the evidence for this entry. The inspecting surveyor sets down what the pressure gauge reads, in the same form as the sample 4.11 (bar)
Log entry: 92.5 (bar)
